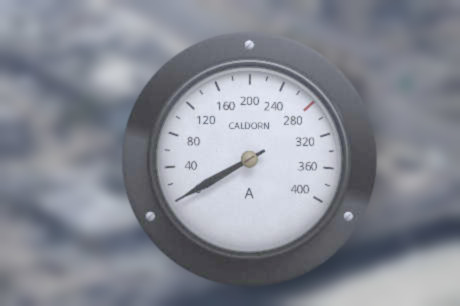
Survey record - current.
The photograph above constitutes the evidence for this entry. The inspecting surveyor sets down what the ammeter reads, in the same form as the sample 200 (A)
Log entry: 0 (A)
